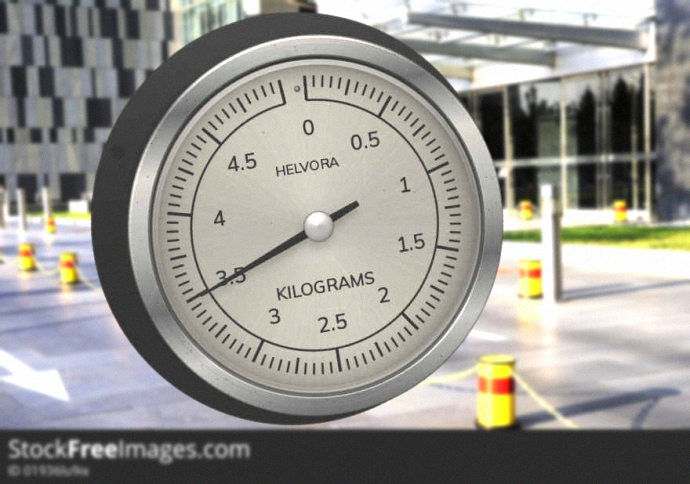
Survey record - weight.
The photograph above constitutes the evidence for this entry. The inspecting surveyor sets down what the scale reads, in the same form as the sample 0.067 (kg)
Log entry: 3.5 (kg)
